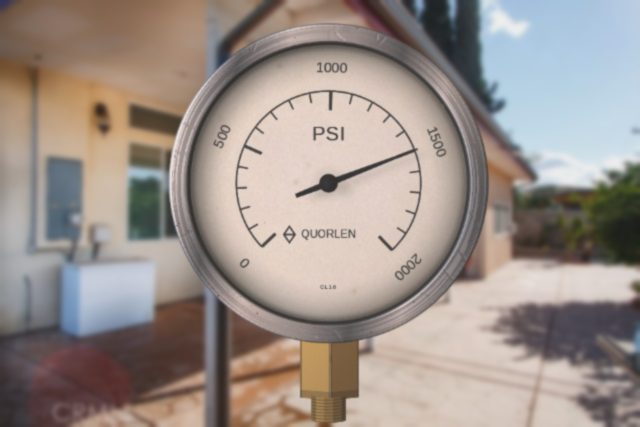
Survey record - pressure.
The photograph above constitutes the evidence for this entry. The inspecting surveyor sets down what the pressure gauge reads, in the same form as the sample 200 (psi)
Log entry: 1500 (psi)
